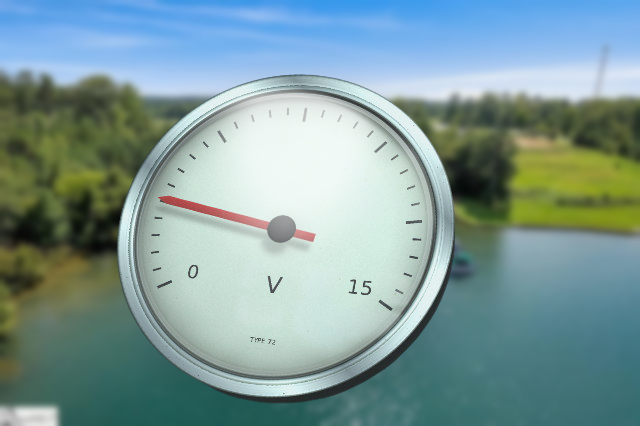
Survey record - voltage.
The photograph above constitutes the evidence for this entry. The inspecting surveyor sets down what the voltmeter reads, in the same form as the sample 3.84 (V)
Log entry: 2.5 (V)
